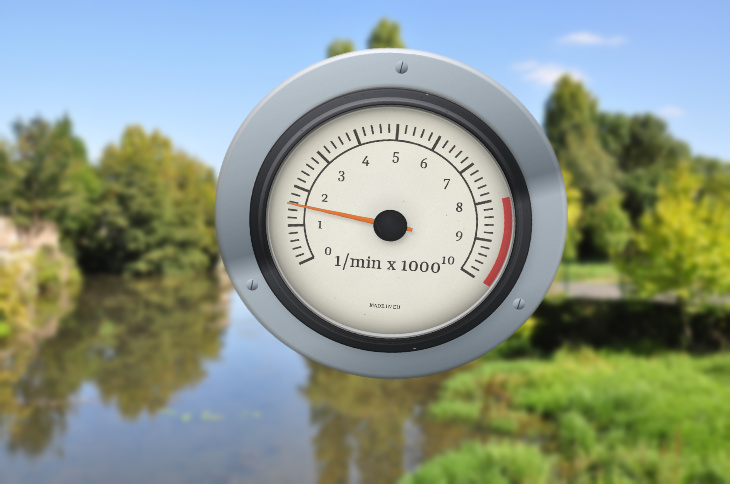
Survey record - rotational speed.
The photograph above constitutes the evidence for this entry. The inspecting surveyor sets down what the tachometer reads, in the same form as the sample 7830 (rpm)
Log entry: 1600 (rpm)
